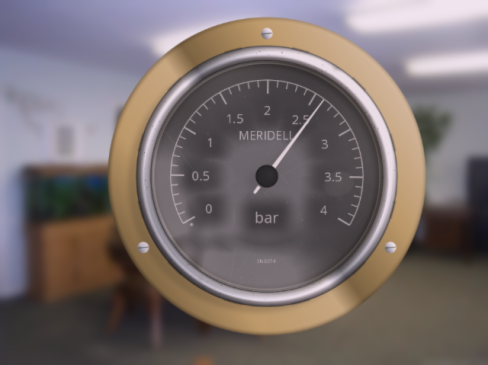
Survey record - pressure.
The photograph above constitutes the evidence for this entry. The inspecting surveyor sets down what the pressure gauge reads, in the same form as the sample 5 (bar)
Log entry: 2.6 (bar)
